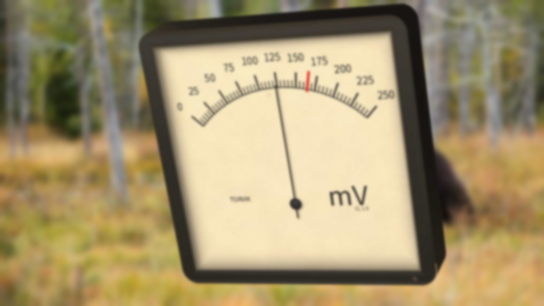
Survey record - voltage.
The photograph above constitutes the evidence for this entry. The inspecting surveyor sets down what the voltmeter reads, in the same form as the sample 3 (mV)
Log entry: 125 (mV)
